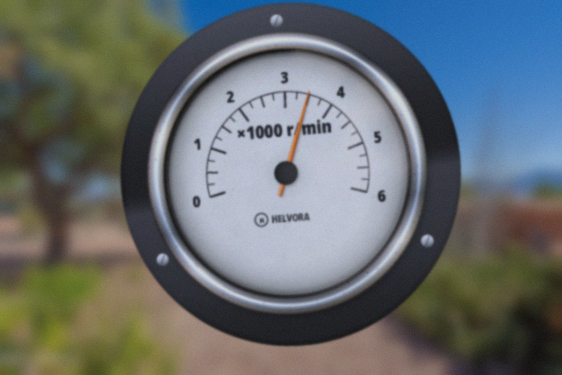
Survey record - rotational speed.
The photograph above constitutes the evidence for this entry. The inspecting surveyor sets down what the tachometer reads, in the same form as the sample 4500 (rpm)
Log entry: 3500 (rpm)
